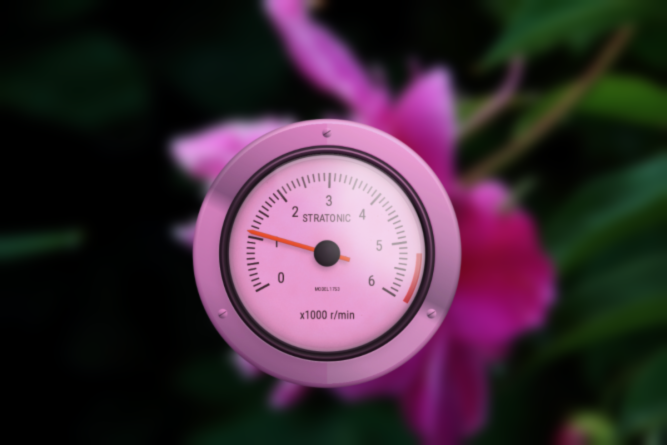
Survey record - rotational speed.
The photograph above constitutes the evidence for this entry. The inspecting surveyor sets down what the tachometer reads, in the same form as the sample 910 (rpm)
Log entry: 1100 (rpm)
